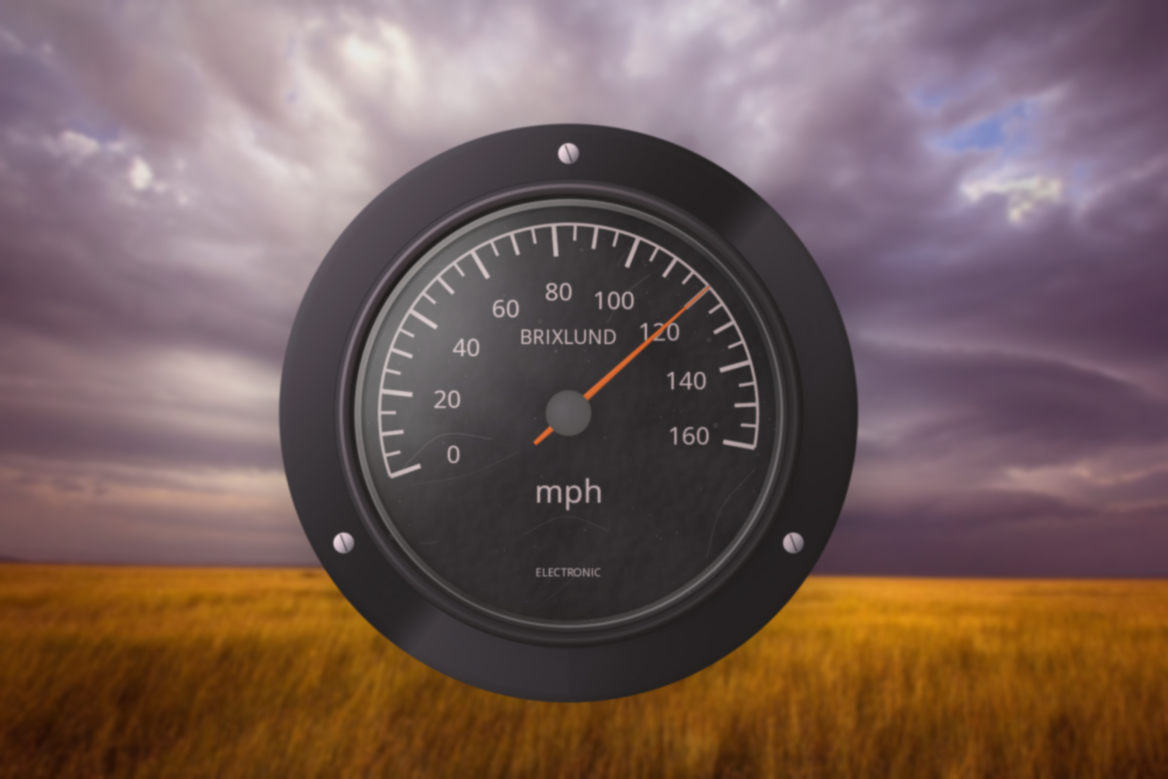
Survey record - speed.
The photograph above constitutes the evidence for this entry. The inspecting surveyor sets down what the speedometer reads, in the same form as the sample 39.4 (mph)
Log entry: 120 (mph)
